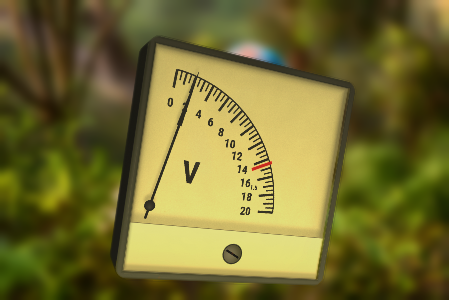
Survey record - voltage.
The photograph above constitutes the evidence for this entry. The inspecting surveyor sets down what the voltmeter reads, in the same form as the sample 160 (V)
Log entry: 2 (V)
